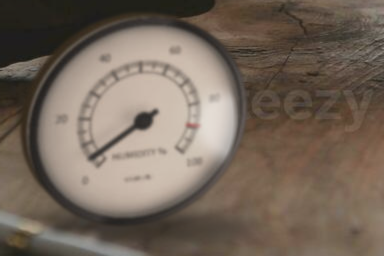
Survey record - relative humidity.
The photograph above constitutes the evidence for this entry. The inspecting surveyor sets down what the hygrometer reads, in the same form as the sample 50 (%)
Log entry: 5 (%)
